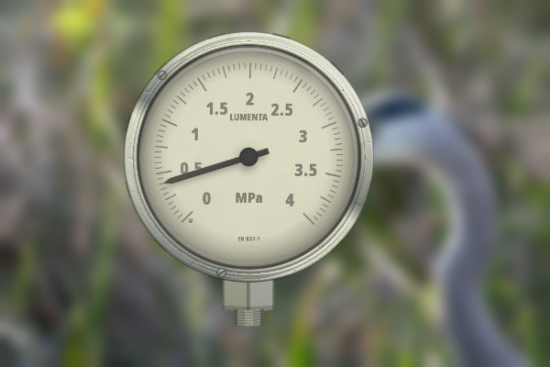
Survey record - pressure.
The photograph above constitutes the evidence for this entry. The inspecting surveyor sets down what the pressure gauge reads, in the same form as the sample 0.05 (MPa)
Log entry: 0.4 (MPa)
